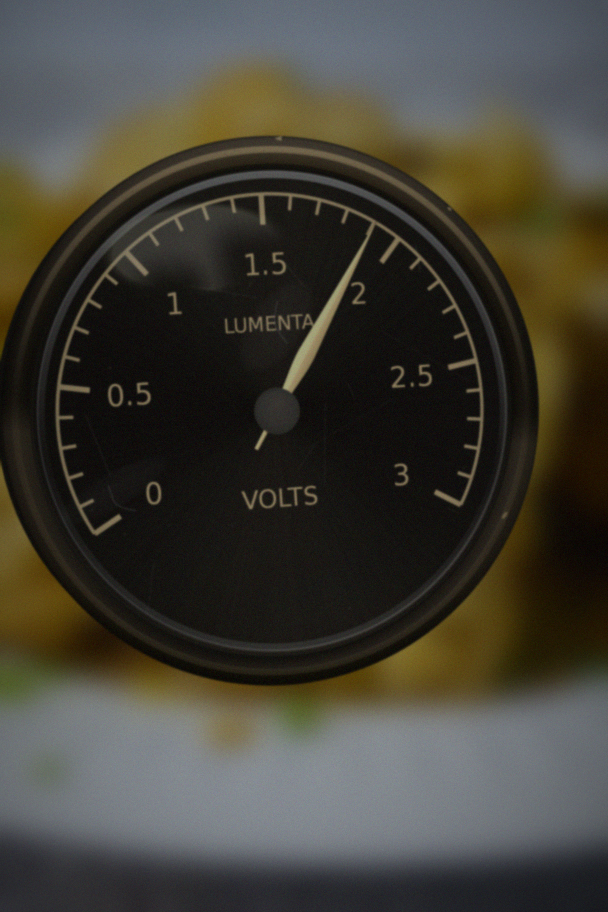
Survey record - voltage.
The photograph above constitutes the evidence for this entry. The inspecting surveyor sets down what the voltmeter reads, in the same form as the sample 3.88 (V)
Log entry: 1.9 (V)
